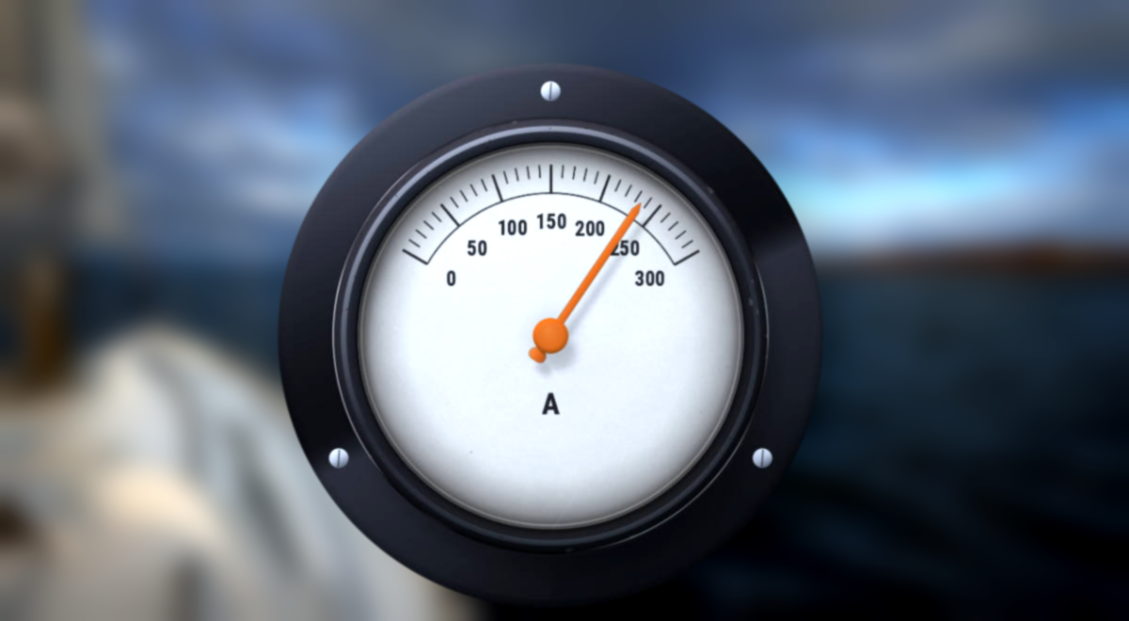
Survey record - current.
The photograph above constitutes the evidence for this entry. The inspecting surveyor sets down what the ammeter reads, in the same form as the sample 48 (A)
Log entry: 235 (A)
